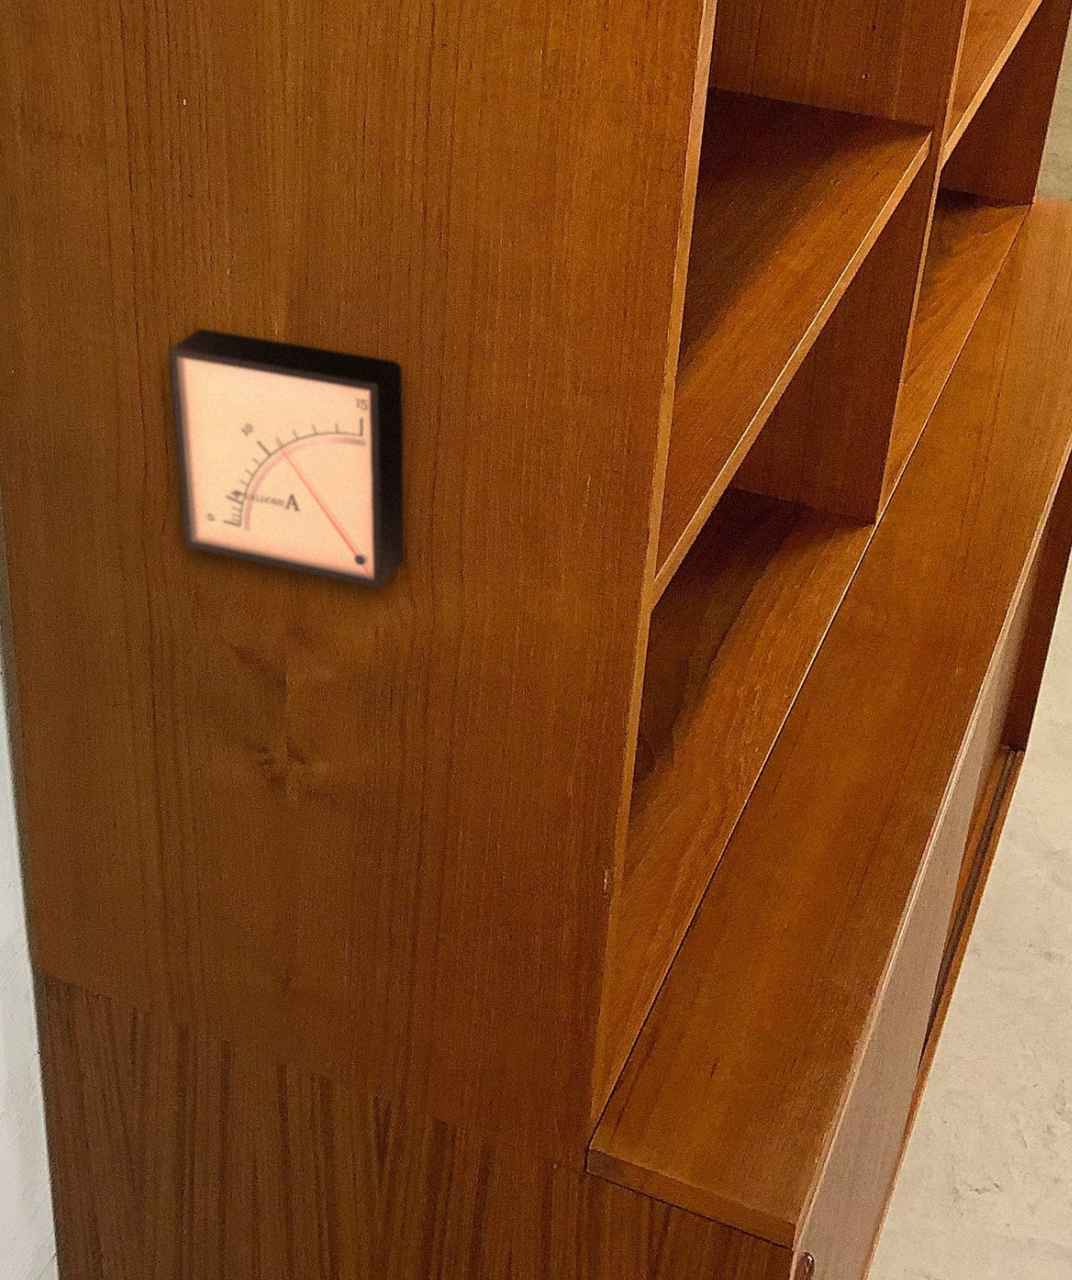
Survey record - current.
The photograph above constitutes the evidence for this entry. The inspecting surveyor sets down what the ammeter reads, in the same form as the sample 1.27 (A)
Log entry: 11 (A)
